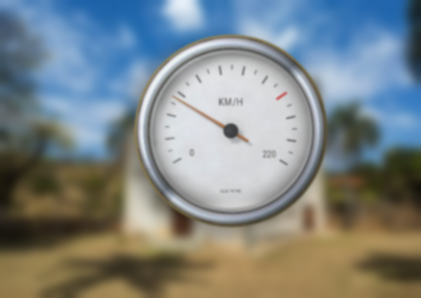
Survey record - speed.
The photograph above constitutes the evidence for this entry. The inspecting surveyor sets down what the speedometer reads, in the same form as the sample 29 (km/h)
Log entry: 55 (km/h)
